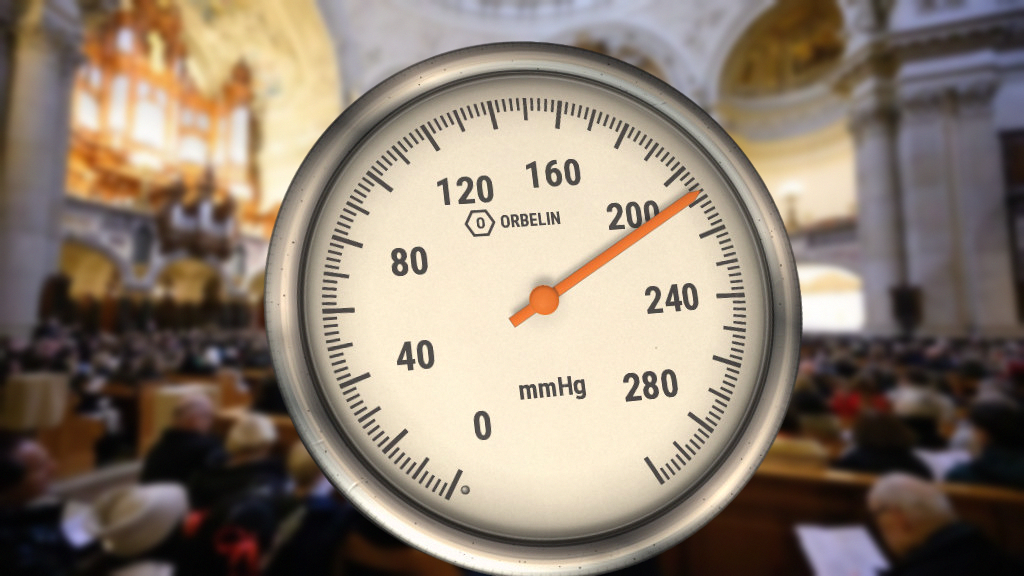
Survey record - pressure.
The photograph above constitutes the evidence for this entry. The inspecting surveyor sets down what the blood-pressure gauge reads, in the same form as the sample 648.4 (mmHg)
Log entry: 208 (mmHg)
